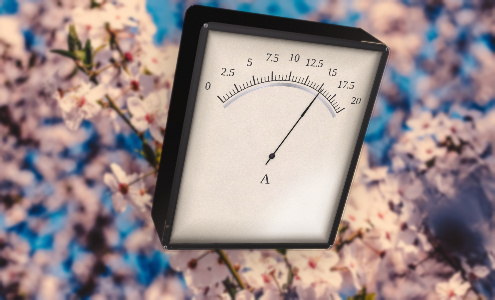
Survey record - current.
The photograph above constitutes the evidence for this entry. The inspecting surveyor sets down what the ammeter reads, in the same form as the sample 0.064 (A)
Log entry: 15 (A)
